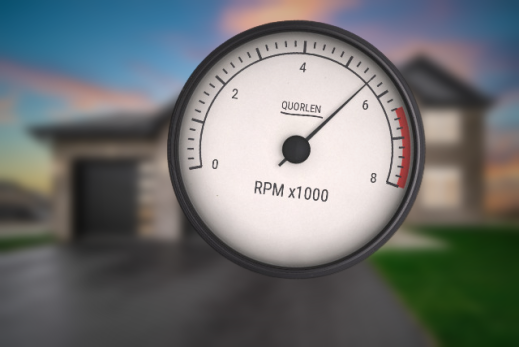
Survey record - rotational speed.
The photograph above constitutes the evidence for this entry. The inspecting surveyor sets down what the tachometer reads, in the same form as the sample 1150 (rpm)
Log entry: 5600 (rpm)
